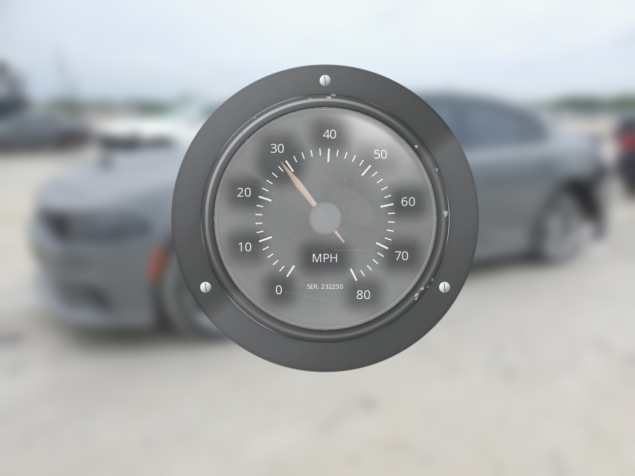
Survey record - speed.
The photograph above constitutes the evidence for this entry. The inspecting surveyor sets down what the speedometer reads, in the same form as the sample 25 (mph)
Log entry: 29 (mph)
